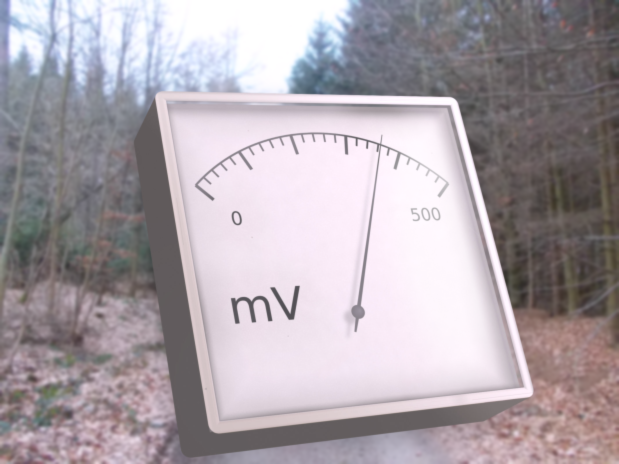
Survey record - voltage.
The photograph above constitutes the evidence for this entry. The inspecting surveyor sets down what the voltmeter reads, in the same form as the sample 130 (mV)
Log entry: 360 (mV)
